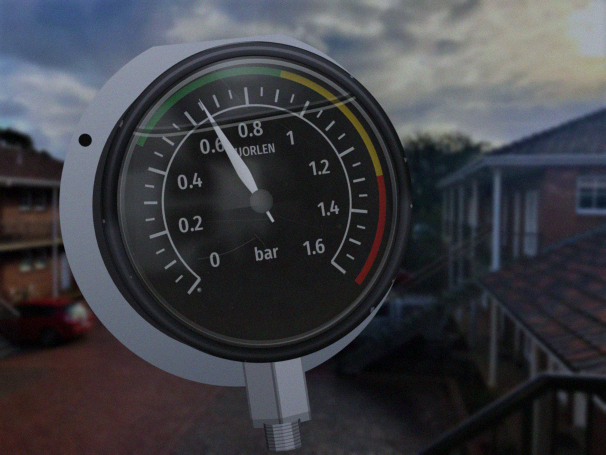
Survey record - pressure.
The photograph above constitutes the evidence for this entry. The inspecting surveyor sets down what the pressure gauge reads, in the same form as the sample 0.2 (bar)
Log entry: 0.65 (bar)
